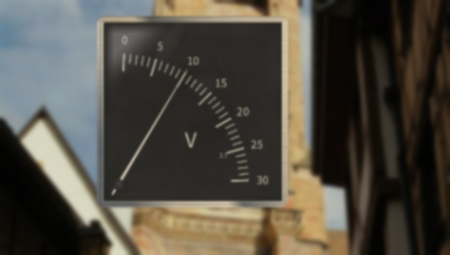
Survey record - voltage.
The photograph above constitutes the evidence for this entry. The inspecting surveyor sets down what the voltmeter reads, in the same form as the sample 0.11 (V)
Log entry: 10 (V)
